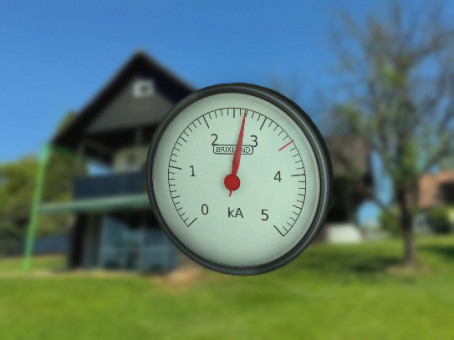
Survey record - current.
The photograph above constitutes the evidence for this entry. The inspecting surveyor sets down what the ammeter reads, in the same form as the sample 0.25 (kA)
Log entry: 2.7 (kA)
